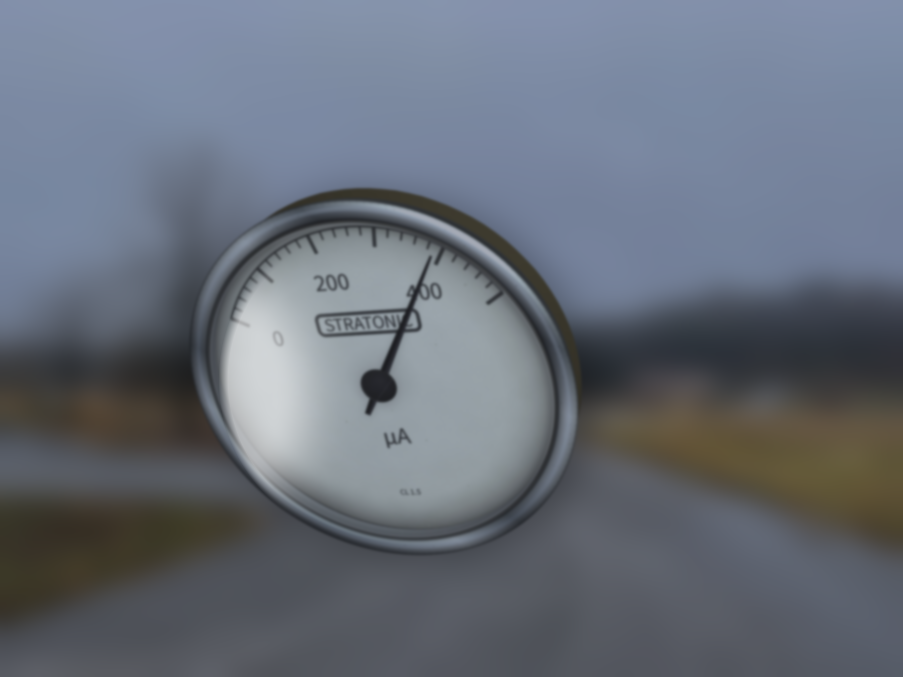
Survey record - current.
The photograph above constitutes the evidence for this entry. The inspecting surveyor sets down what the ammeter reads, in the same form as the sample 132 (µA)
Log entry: 390 (µA)
